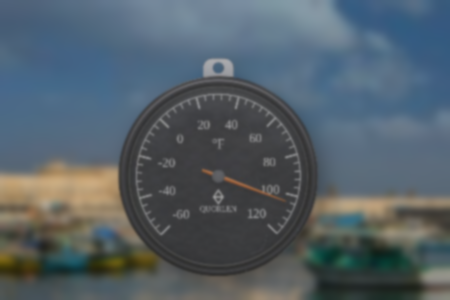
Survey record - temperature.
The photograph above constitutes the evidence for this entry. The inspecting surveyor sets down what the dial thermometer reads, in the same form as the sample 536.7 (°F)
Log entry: 104 (°F)
